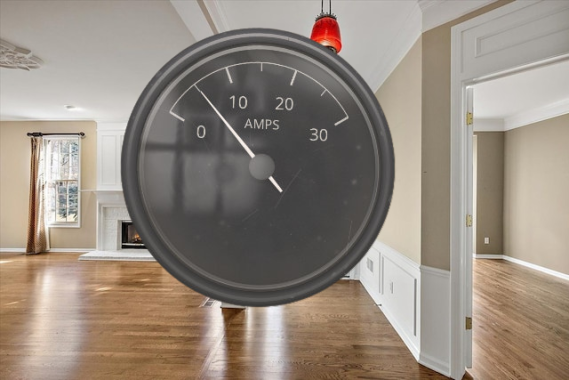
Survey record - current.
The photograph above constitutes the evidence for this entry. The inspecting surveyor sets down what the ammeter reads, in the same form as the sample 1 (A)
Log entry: 5 (A)
